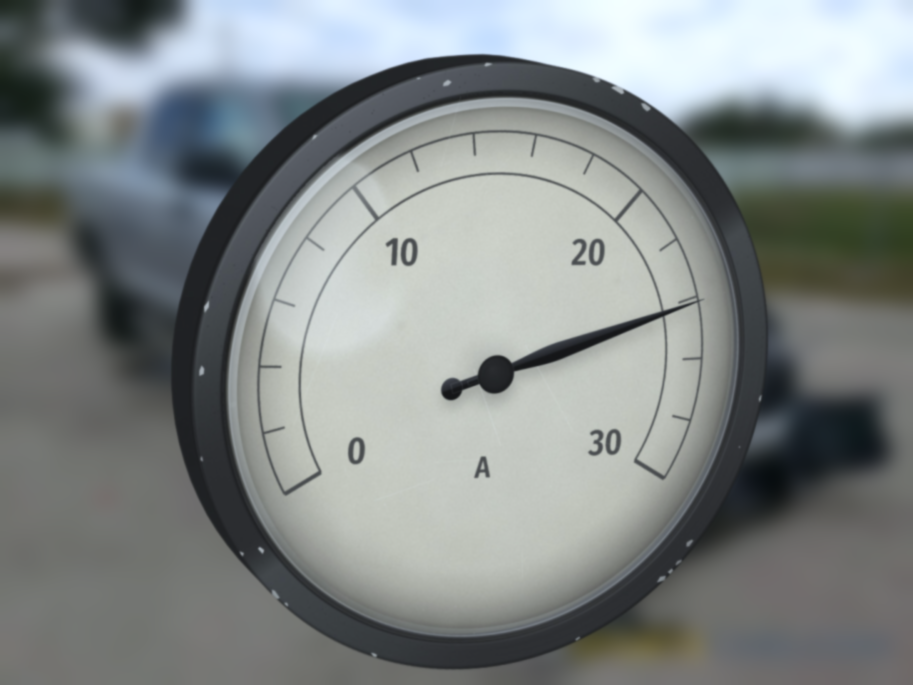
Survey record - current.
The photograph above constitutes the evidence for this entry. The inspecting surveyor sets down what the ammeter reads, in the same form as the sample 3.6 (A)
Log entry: 24 (A)
